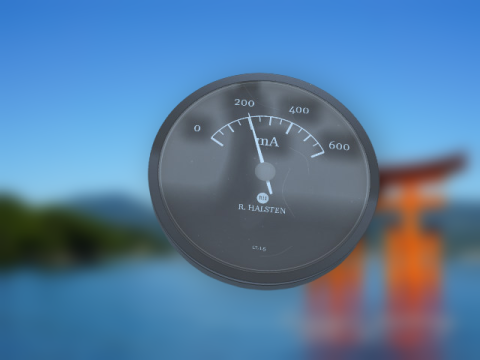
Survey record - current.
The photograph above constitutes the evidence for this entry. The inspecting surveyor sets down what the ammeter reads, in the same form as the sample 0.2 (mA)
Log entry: 200 (mA)
